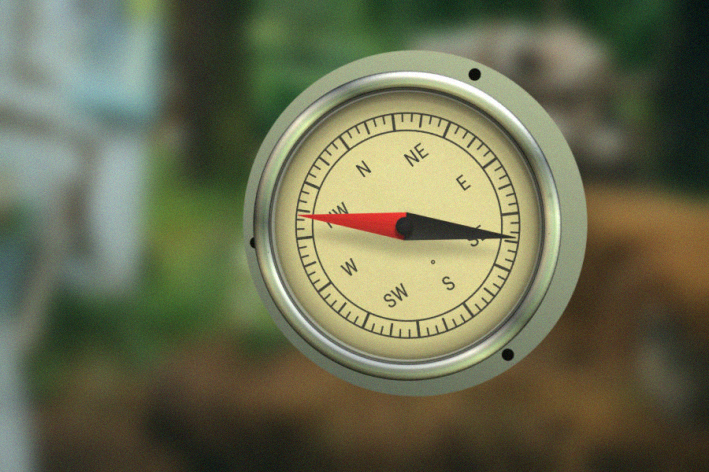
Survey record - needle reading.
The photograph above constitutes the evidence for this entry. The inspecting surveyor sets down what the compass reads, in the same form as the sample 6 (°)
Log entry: 312.5 (°)
